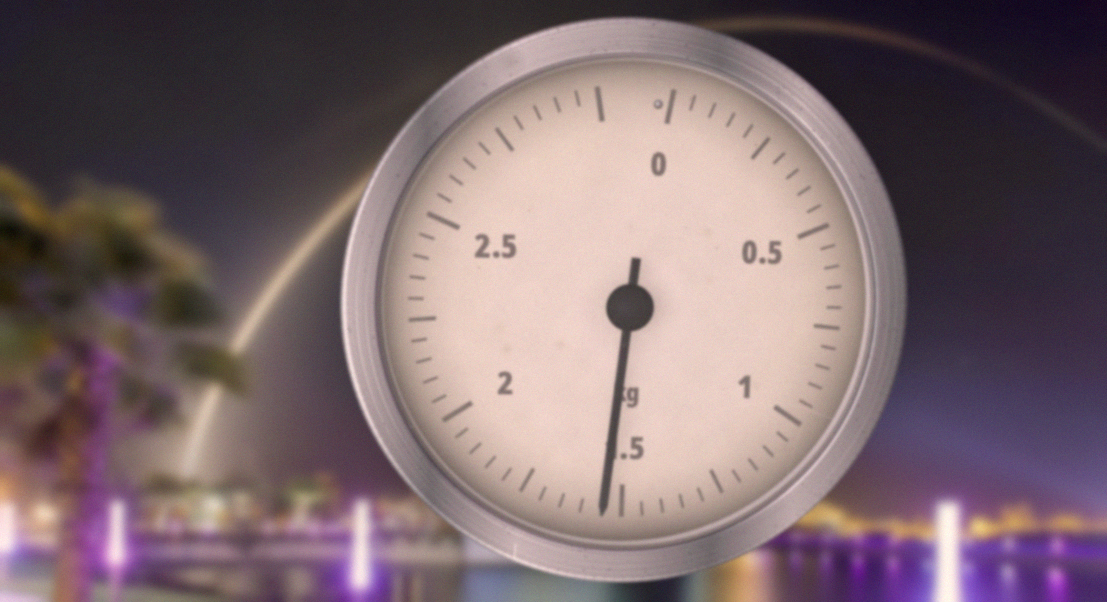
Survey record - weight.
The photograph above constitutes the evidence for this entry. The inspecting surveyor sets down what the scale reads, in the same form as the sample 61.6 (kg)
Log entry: 1.55 (kg)
